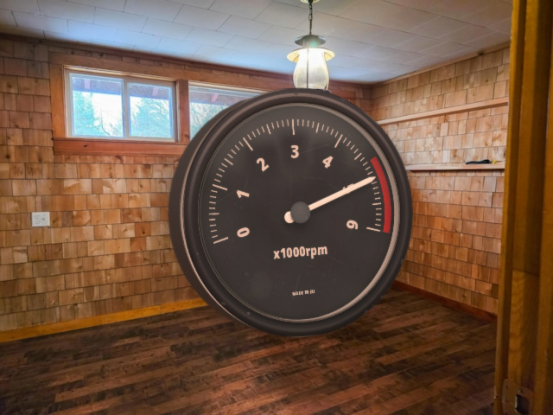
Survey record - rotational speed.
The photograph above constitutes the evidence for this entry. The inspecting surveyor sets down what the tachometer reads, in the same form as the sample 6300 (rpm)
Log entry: 5000 (rpm)
